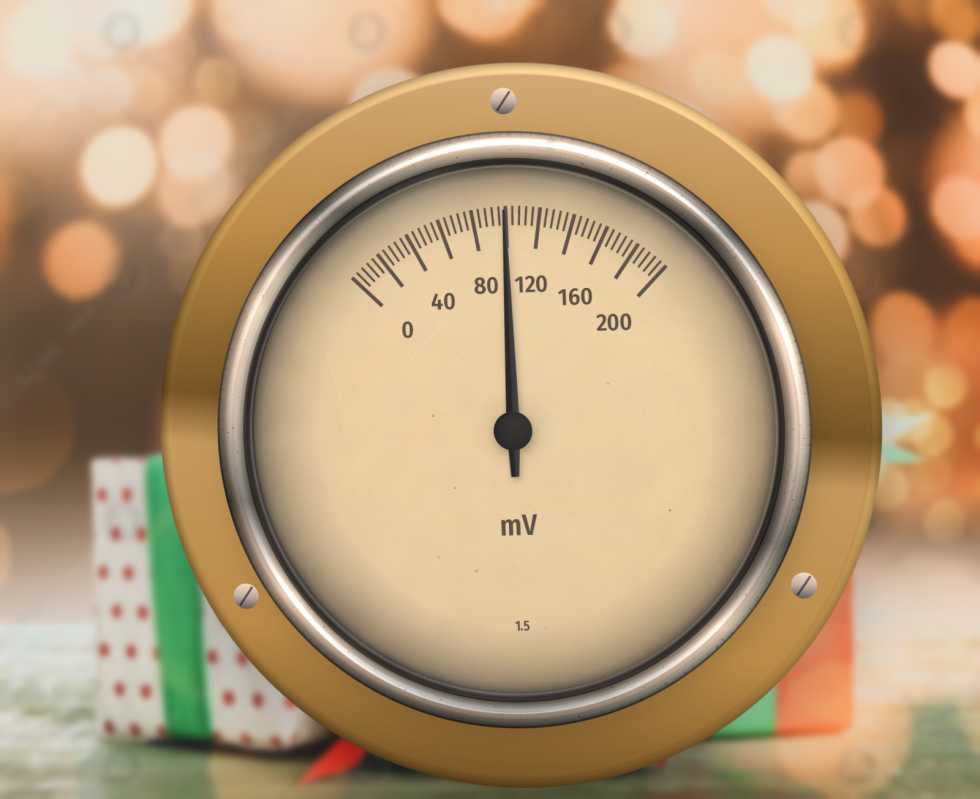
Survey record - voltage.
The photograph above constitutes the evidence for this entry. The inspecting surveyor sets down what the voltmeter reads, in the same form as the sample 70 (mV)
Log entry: 100 (mV)
